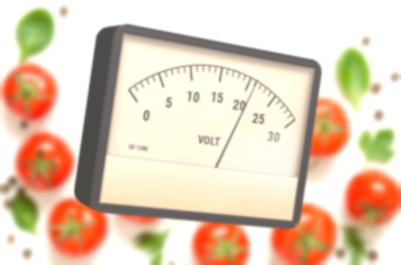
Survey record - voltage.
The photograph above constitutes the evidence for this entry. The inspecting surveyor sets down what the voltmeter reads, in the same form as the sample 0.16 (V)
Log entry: 21 (V)
